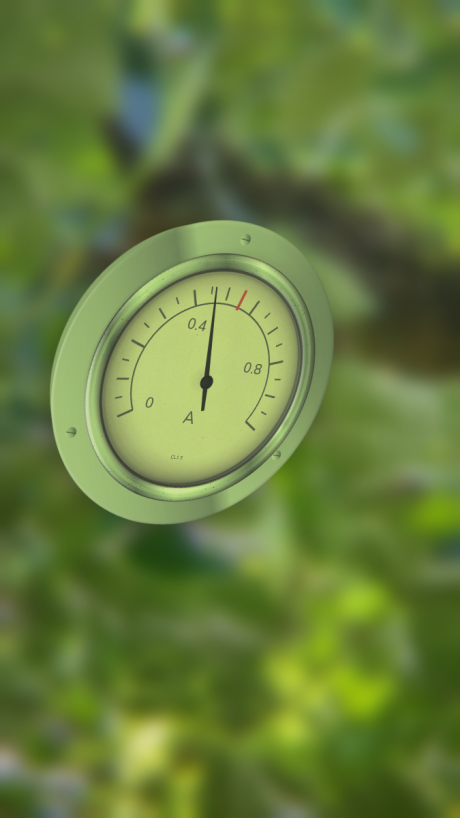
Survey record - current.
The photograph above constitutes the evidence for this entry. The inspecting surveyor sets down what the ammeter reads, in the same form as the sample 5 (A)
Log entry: 0.45 (A)
